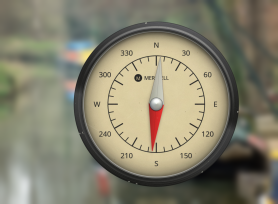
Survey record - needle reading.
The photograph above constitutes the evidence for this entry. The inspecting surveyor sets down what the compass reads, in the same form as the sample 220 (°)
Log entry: 185 (°)
